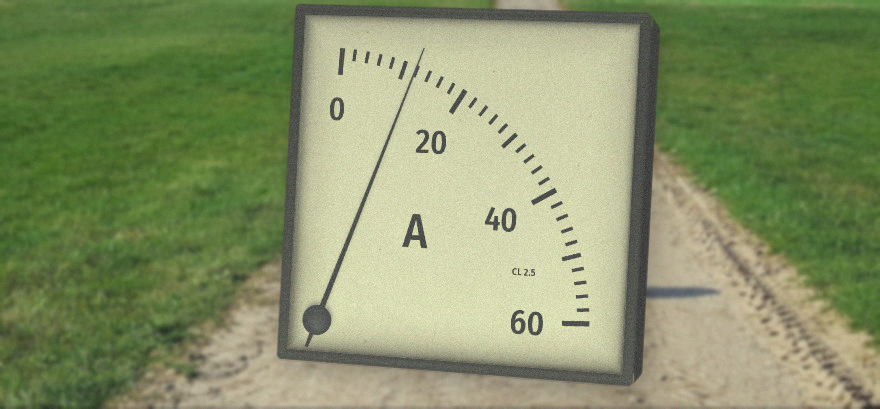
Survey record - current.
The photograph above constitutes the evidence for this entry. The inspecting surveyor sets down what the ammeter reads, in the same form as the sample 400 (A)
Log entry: 12 (A)
